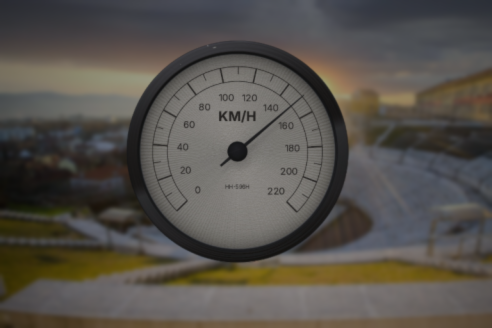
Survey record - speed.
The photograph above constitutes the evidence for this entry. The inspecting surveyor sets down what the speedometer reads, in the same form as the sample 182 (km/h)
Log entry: 150 (km/h)
